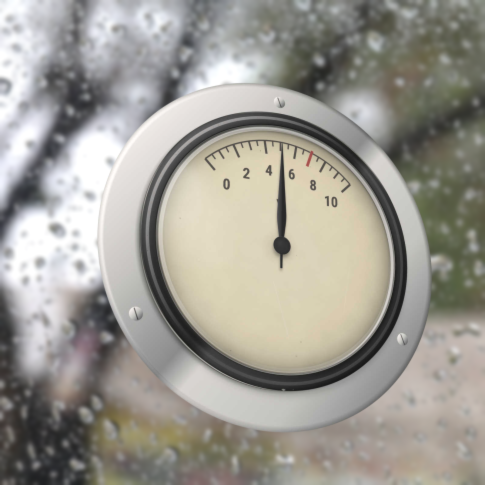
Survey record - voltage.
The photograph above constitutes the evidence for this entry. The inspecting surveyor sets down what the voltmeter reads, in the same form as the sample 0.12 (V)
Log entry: 5 (V)
